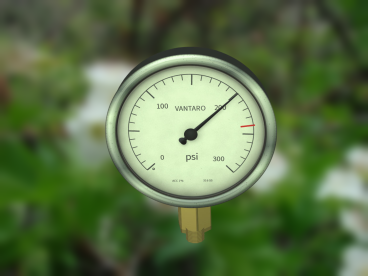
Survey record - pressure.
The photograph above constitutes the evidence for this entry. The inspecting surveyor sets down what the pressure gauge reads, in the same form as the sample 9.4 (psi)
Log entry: 200 (psi)
